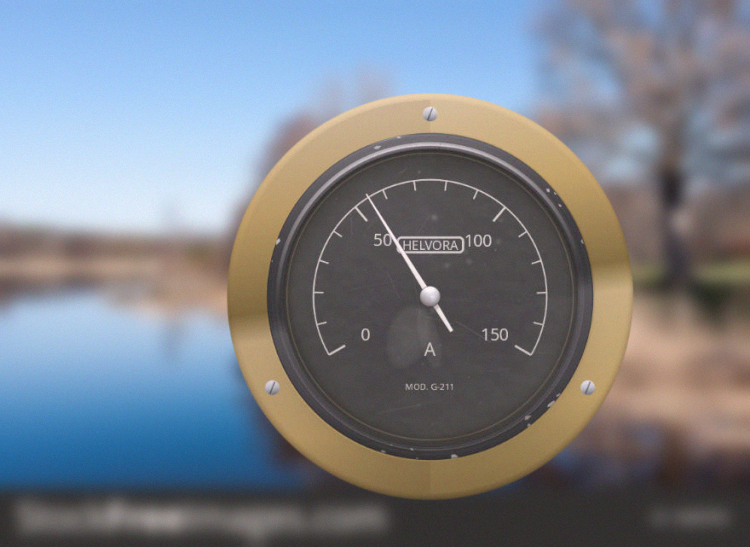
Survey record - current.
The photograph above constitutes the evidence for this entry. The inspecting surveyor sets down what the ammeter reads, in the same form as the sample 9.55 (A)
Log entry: 55 (A)
